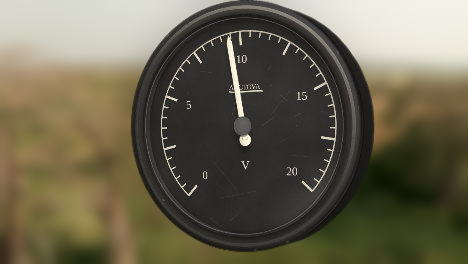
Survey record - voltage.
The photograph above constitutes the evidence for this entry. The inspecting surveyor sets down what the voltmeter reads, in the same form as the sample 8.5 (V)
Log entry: 9.5 (V)
